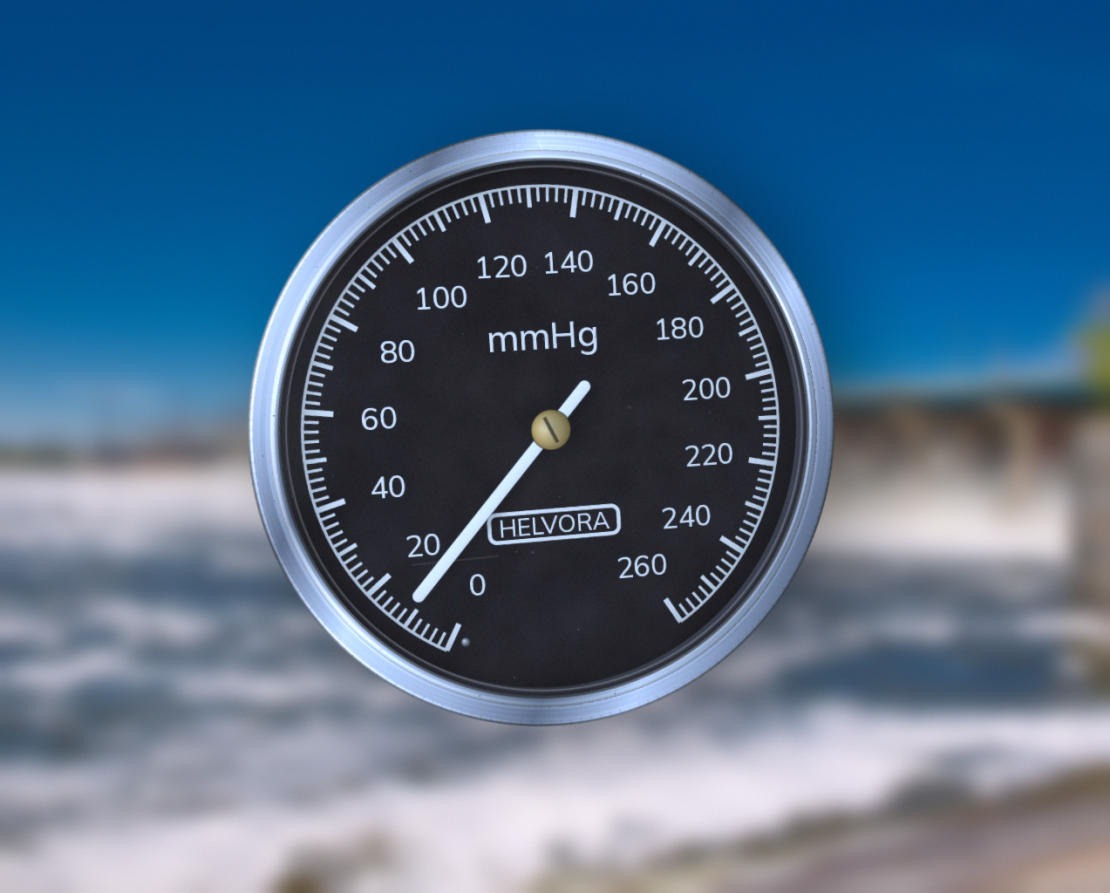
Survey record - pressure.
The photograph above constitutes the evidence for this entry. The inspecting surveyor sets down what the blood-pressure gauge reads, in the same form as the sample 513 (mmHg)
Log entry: 12 (mmHg)
